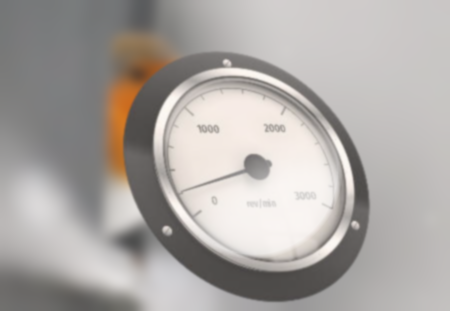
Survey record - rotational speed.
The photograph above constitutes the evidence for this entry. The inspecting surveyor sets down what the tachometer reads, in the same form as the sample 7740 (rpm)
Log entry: 200 (rpm)
